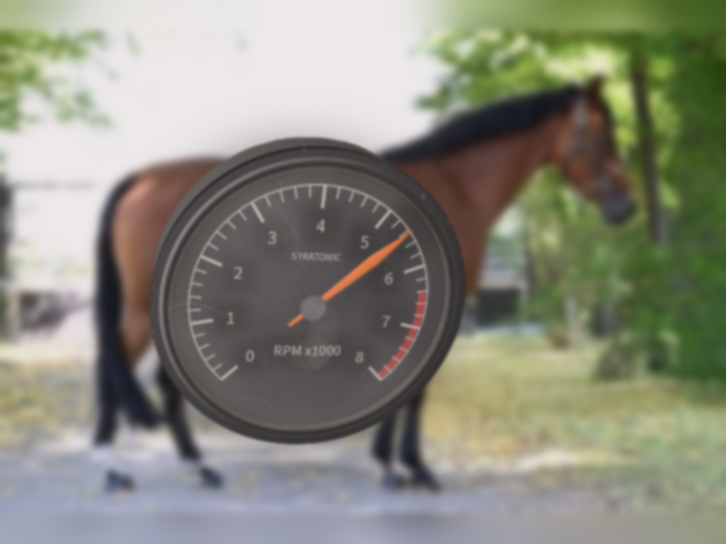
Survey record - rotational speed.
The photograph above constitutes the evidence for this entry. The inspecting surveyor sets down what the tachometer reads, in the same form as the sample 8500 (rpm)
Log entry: 5400 (rpm)
